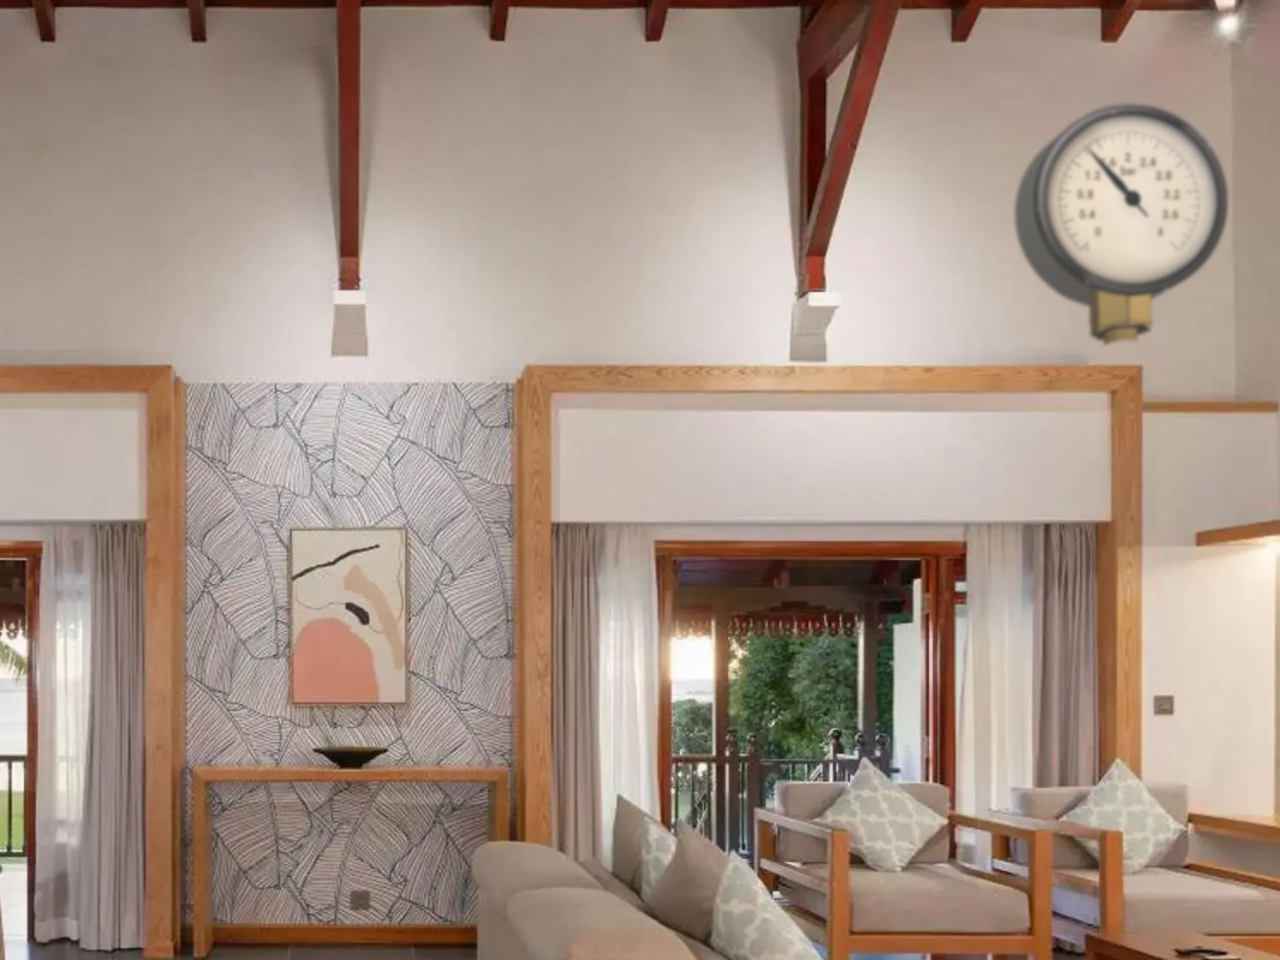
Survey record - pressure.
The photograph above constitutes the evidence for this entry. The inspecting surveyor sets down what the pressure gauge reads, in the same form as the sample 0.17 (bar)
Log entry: 1.4 (bar)
